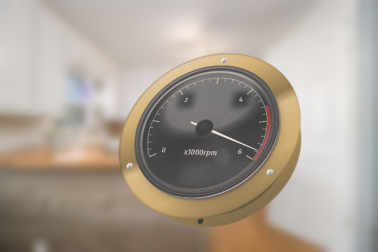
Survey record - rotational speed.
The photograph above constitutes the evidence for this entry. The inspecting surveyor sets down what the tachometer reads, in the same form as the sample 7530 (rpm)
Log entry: 5800 (rpm)
